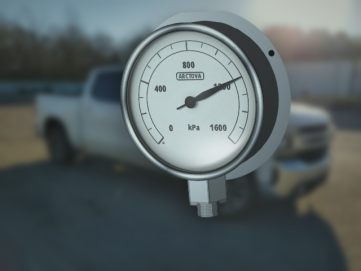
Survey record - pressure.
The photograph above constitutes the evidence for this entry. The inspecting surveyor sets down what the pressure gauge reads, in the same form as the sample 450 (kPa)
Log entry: 1200 (kPa)
